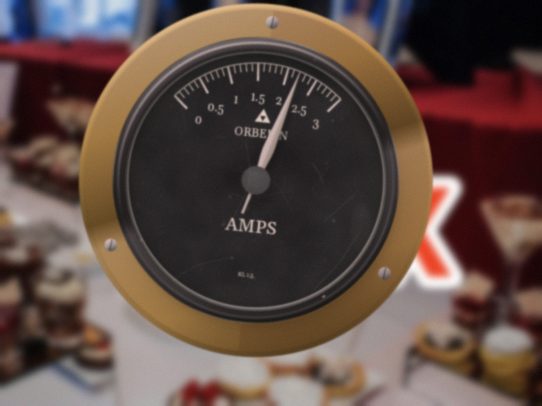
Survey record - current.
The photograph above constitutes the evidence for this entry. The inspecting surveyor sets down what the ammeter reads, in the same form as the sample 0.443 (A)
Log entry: 2.2 (A)
